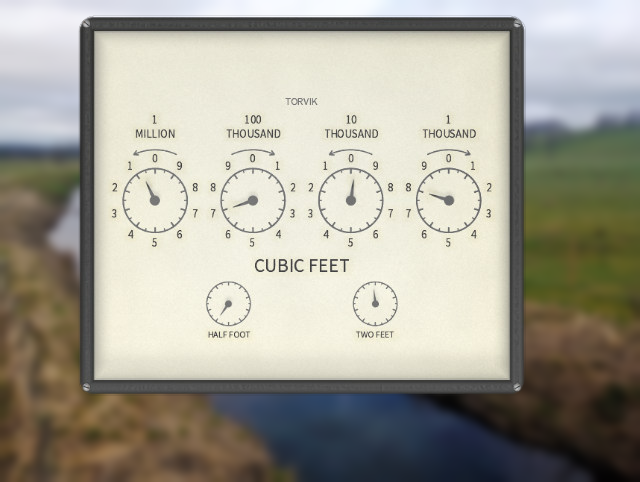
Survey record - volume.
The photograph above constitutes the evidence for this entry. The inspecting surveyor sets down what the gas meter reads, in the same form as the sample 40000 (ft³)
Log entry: 69800 (ft³)
